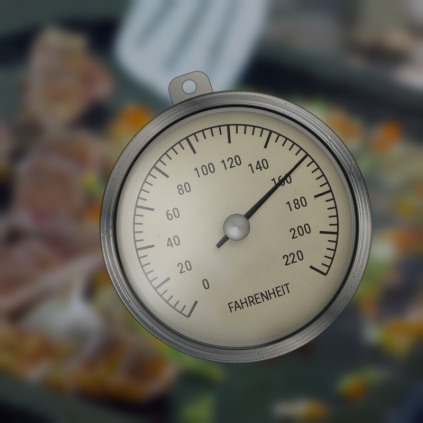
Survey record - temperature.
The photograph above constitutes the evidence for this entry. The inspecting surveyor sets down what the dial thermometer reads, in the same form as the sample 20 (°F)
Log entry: 160 (°F)
